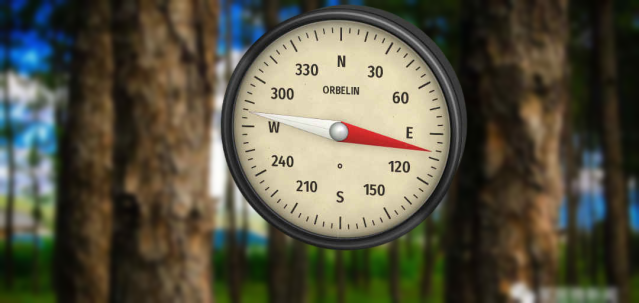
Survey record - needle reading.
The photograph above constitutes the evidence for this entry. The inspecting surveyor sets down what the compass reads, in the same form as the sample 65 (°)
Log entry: 100 (°)
